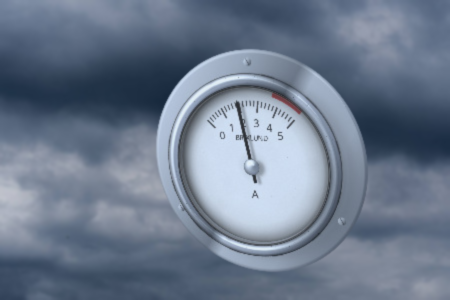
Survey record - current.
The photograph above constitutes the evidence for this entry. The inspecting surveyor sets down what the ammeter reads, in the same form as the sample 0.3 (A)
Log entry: 2 (A)
